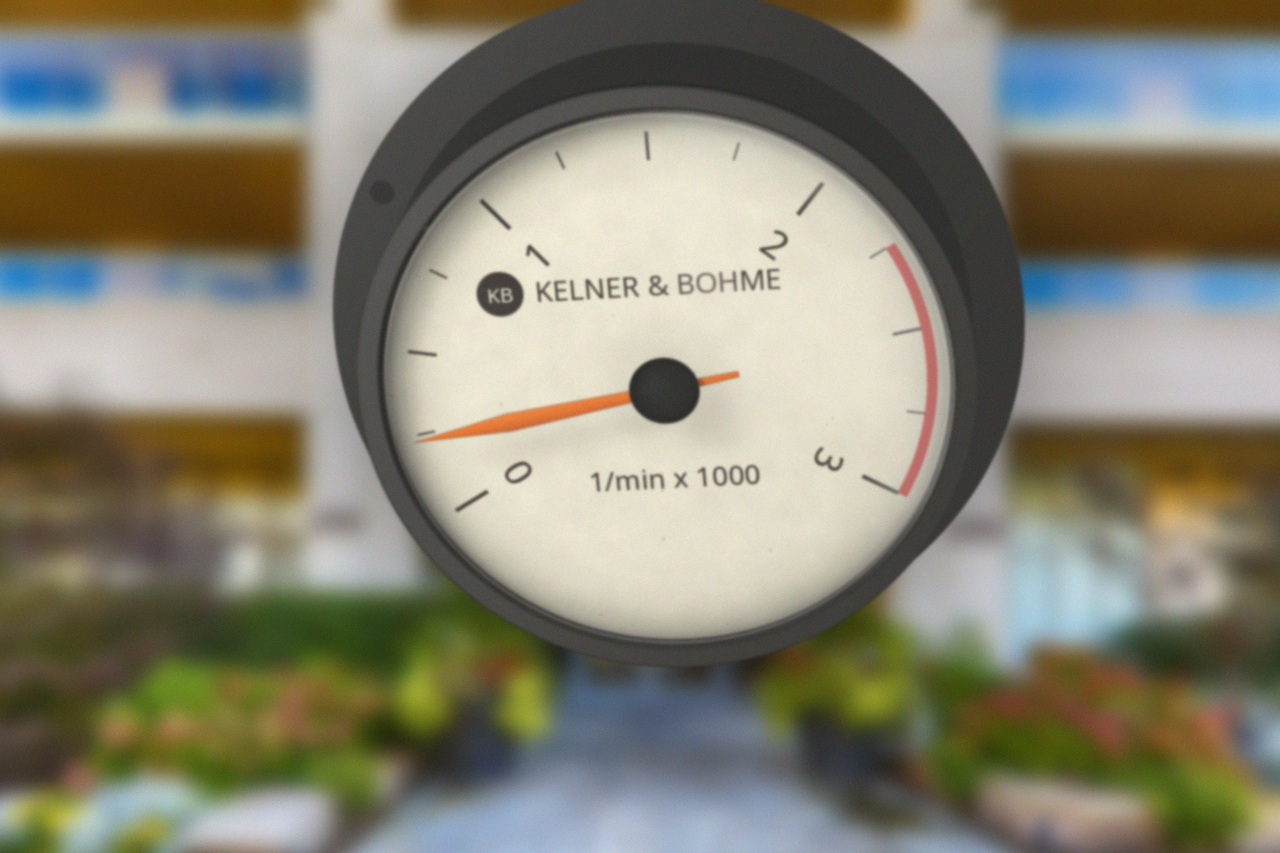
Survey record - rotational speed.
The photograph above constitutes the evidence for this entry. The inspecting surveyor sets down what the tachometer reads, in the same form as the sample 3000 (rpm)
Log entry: 250 (rpm)
